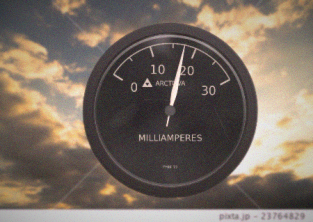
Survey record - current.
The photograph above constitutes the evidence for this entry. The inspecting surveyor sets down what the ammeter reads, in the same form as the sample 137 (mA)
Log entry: 17.5 (mA)
